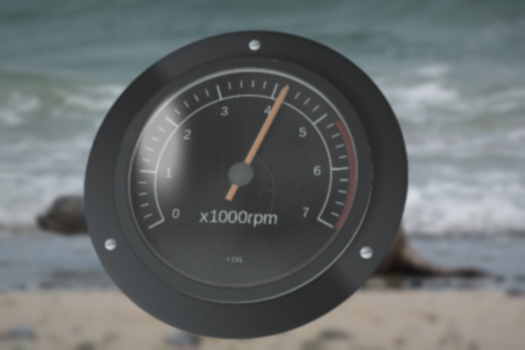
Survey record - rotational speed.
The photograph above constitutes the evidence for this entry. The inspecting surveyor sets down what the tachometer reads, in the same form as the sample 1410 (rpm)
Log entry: 4200 (rpm)
